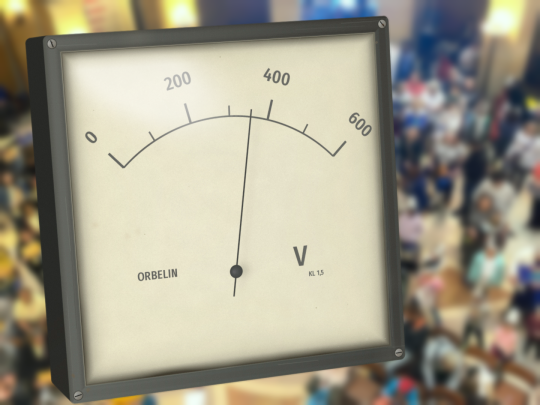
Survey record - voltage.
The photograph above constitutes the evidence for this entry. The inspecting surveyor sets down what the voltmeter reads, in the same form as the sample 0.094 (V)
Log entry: 350 (V)
